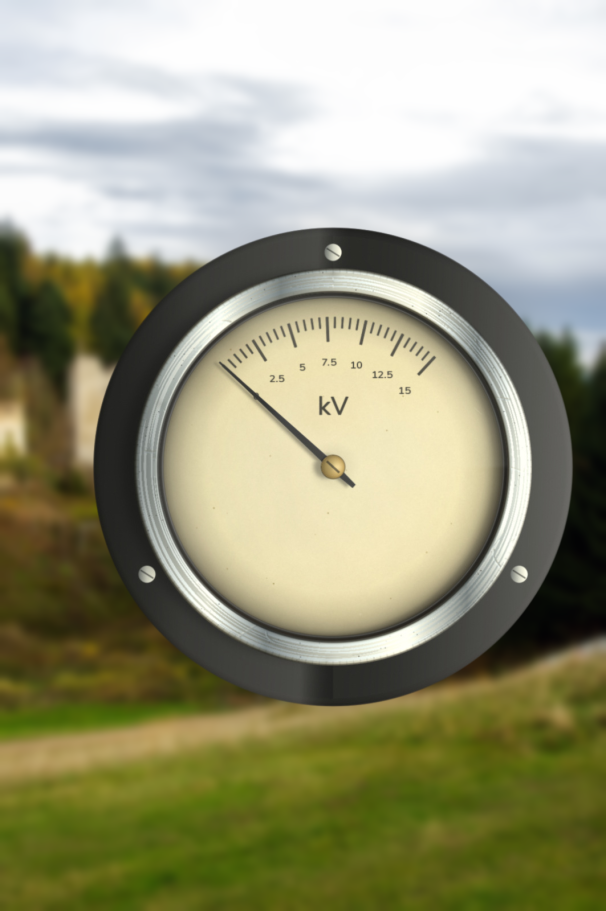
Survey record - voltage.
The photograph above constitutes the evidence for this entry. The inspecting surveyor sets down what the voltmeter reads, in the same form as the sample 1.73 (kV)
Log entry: 0 (kV)
